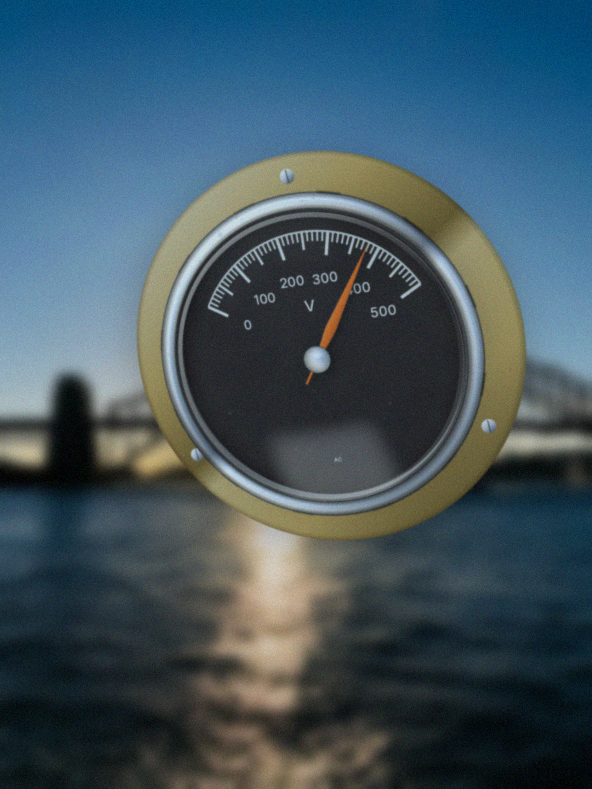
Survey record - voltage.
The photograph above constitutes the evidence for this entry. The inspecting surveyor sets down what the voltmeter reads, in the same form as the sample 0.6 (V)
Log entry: 380 (V)
